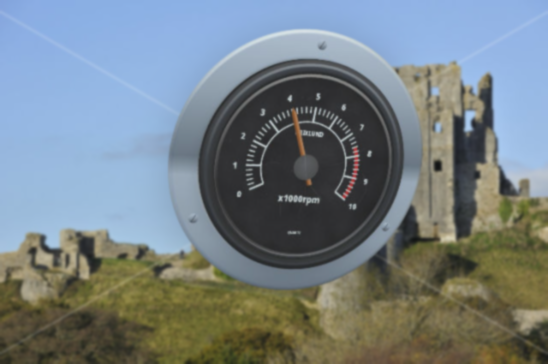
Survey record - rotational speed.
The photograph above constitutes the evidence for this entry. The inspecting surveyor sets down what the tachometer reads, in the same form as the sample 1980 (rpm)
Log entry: 4000 (rpm)
